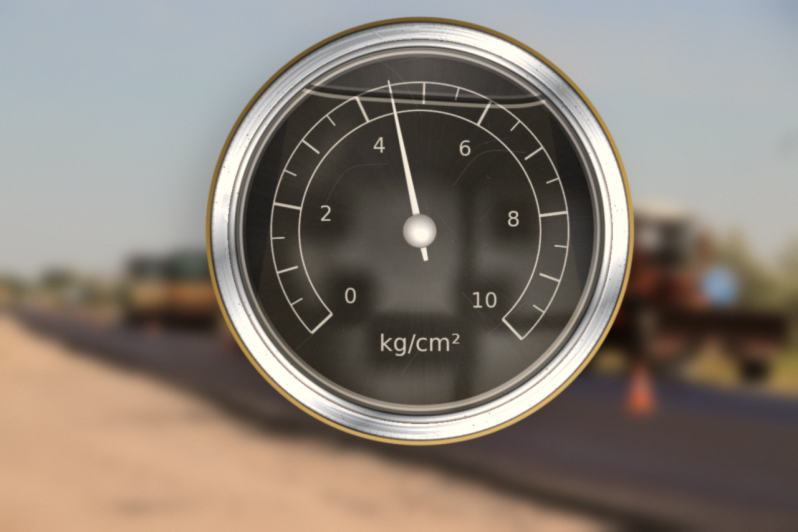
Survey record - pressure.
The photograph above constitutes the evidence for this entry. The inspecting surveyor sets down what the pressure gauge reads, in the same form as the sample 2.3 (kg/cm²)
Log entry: 4.5 (kg/cm²)
